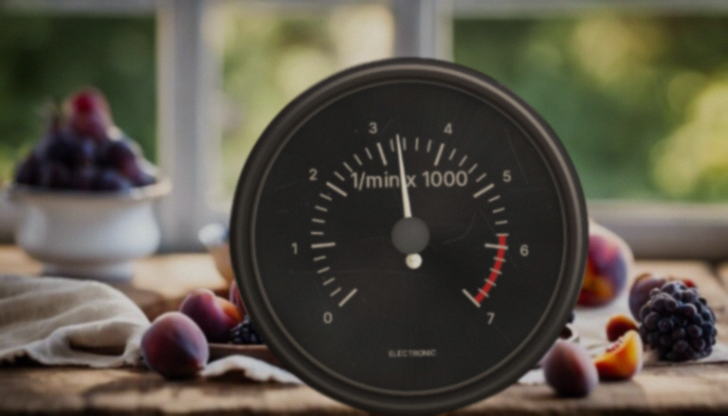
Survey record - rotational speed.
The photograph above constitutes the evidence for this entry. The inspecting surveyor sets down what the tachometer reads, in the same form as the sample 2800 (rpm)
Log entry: 3300 (rpm)
